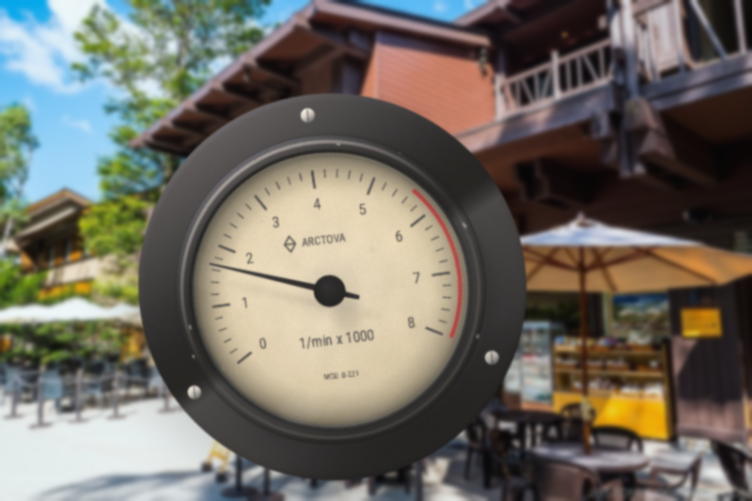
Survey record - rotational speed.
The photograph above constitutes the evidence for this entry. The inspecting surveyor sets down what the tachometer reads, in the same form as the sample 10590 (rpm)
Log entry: 1700 (rpm)
